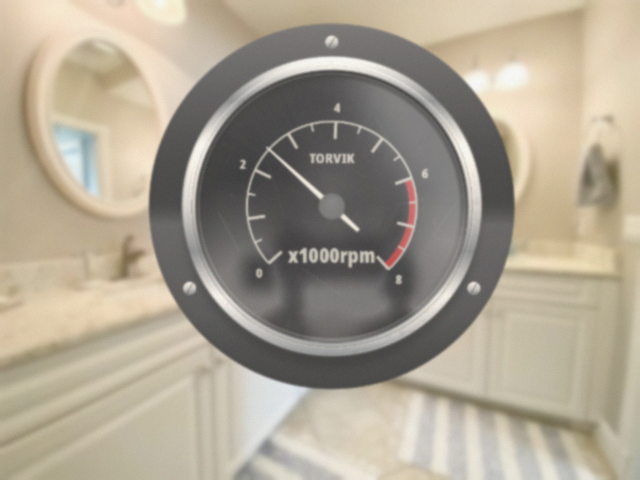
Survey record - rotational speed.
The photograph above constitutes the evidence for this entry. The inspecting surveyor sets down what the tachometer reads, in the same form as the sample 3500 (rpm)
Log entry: 2500 (rpm)
